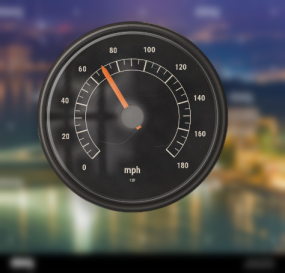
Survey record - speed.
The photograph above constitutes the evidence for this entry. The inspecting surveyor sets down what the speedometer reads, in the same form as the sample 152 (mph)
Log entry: 70 (mph)
